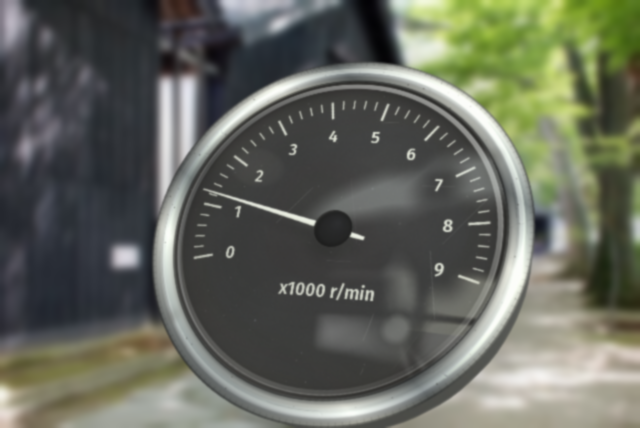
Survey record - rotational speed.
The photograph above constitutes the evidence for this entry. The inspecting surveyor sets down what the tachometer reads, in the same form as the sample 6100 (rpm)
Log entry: 1200 (rpm)
